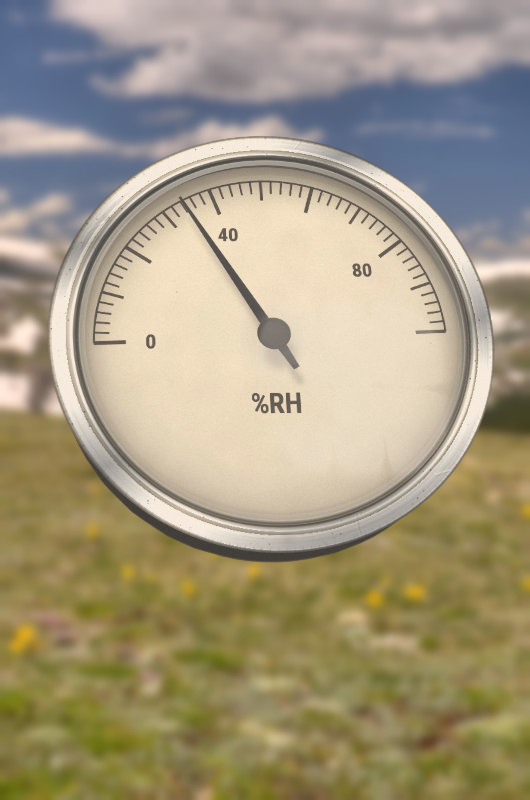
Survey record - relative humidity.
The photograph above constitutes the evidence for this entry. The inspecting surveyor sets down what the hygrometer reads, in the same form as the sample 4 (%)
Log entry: 34 (%)
